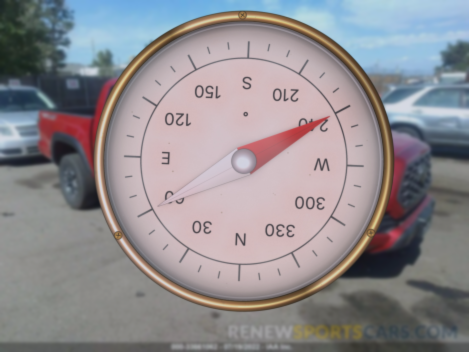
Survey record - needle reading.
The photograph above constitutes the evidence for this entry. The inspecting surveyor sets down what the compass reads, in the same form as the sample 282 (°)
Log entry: 240 (°)
